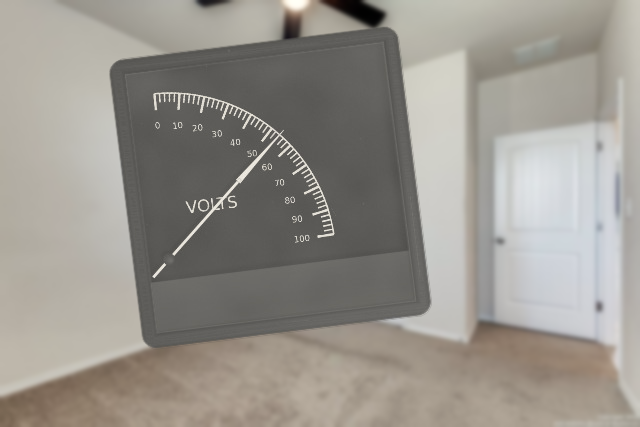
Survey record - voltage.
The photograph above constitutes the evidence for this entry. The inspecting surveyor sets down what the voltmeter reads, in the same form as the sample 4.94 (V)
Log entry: 54 (V)
